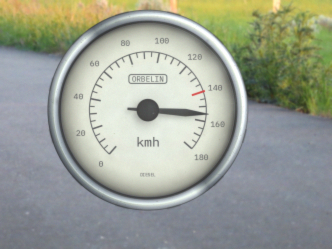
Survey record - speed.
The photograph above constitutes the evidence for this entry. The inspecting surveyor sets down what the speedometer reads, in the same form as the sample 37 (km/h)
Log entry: 155 (km/h)
